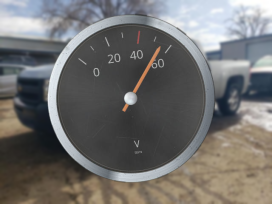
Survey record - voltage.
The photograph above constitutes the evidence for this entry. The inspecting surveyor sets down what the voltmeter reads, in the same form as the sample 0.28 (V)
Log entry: 55 (V)
